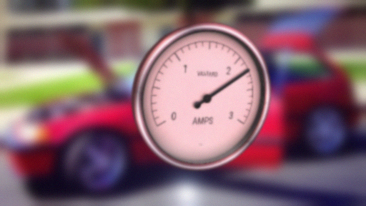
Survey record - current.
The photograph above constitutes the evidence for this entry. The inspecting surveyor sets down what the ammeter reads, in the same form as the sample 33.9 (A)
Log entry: 2.2 (A)
